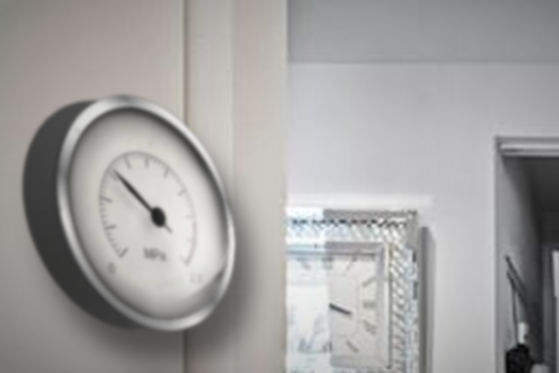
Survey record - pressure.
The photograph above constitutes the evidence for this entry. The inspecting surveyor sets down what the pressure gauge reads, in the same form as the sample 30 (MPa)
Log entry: 0.75 (MPa)
